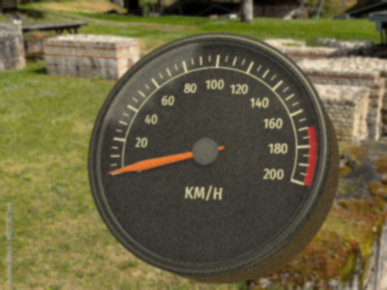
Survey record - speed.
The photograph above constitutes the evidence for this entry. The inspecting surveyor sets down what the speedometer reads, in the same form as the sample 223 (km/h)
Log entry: 0 (km/h)
